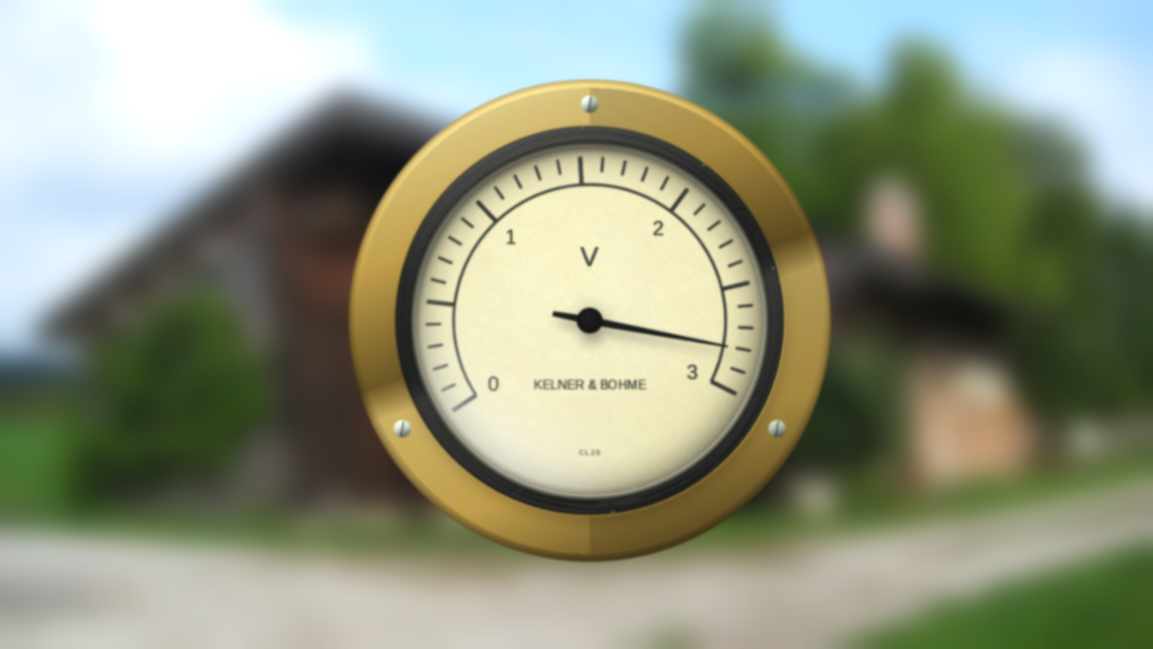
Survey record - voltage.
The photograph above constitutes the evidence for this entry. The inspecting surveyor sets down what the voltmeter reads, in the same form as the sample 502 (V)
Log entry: 2.8 (V)
